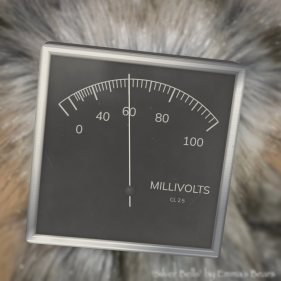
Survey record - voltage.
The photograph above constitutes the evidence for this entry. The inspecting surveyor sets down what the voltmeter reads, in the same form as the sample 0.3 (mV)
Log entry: 60 (mV)
